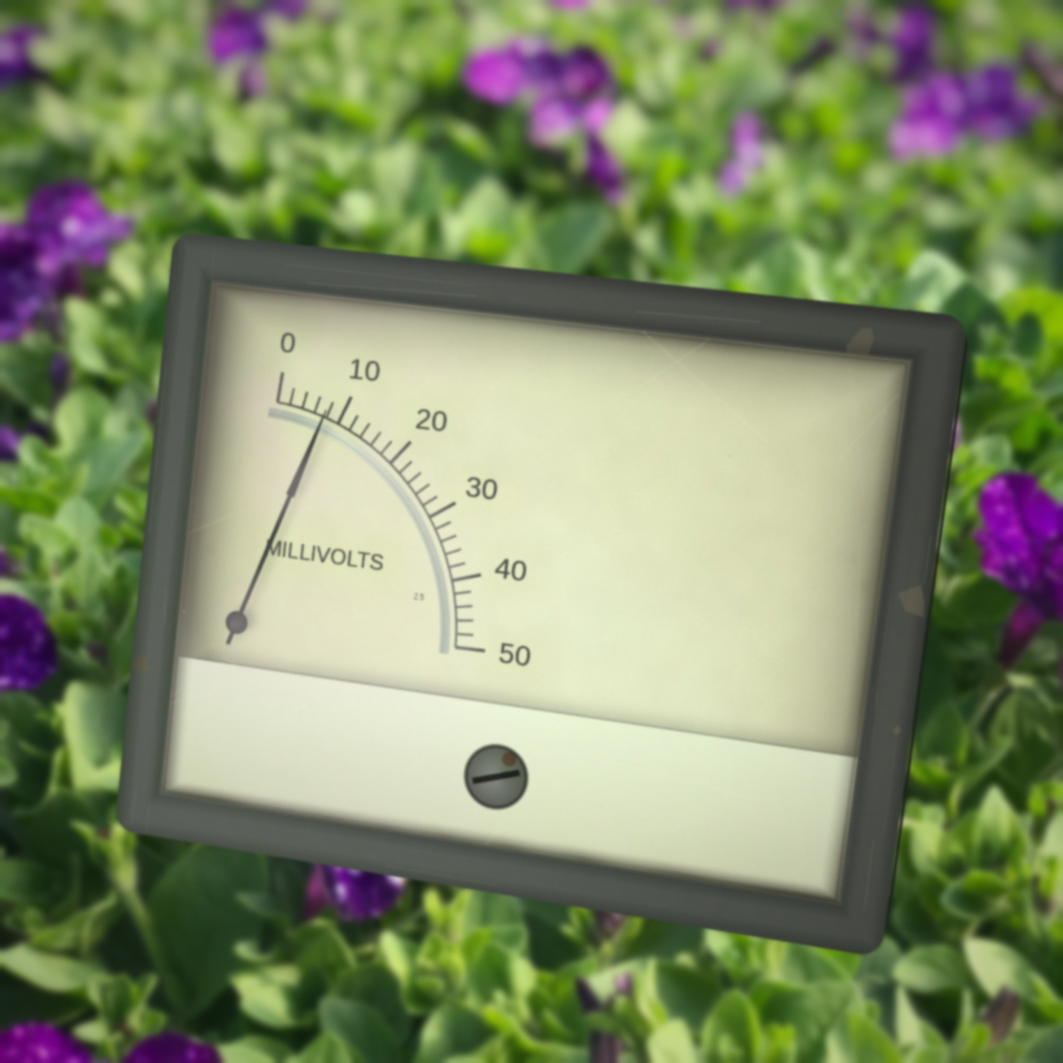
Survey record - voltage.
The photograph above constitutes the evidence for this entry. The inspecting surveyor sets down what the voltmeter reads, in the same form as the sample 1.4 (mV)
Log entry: 8 (mV)
